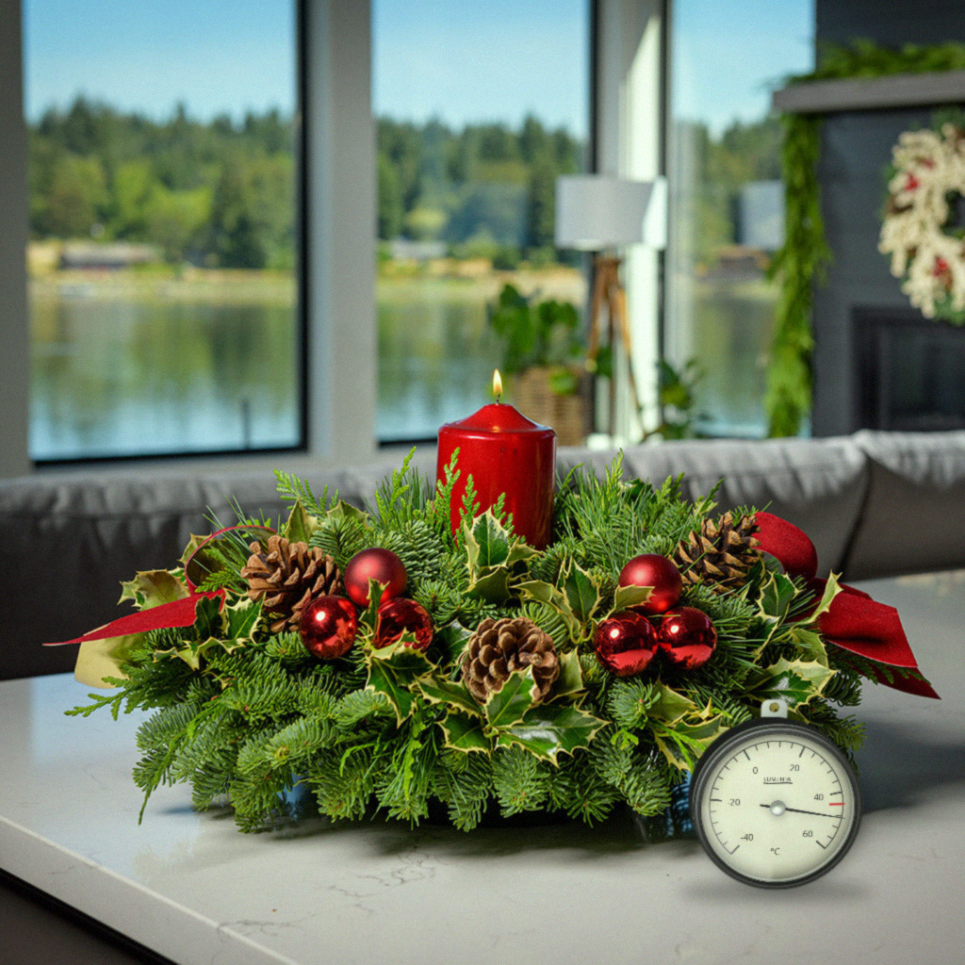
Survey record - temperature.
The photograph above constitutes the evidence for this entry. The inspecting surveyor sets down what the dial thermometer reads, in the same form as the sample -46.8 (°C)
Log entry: 48 (°C)
